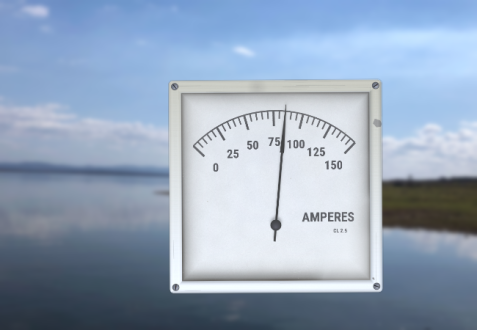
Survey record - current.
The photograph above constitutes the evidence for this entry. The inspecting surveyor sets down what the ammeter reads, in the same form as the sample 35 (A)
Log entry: 85 (A)
